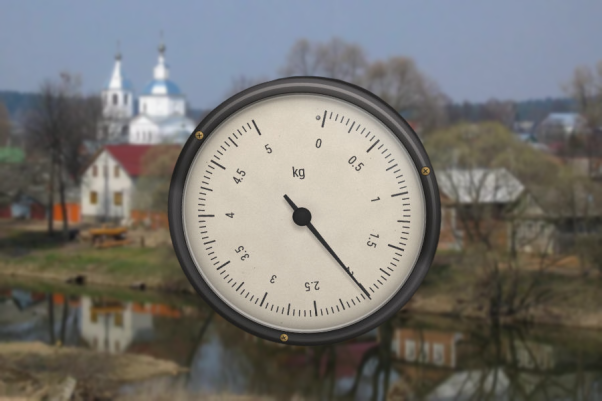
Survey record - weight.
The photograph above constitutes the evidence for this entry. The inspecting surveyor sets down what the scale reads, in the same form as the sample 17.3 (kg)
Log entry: 2 (kg)
